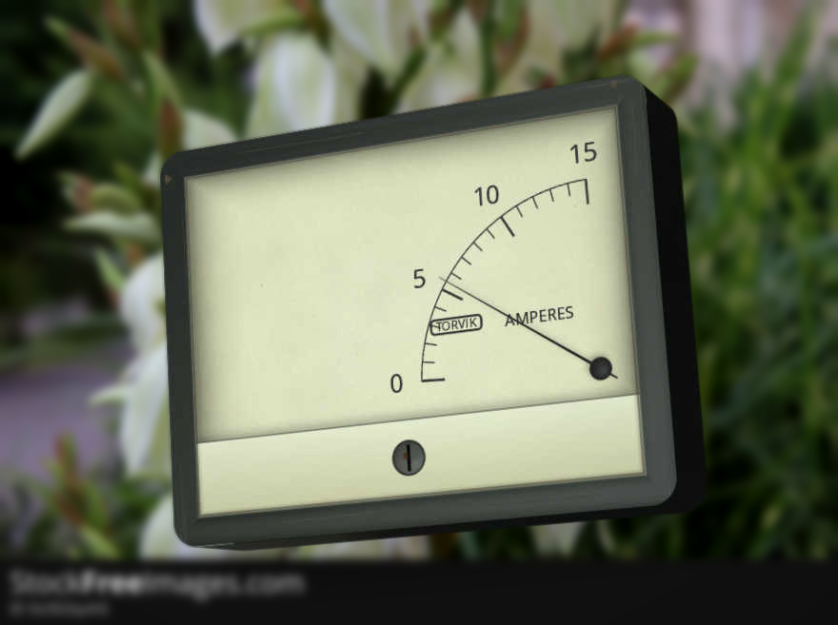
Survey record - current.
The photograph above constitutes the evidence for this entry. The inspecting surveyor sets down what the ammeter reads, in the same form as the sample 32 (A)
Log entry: 5.5 (A)
